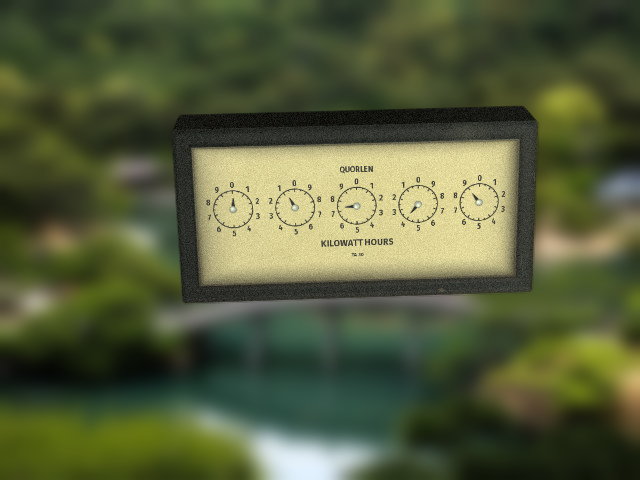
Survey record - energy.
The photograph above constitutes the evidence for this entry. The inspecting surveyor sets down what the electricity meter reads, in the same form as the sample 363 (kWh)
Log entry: 739 (kWh)
